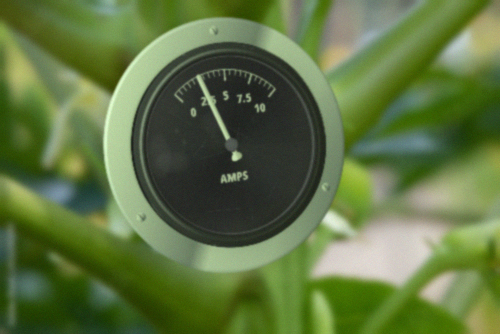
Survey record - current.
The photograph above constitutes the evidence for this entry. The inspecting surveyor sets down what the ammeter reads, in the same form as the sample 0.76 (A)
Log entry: 2.5 (A)
